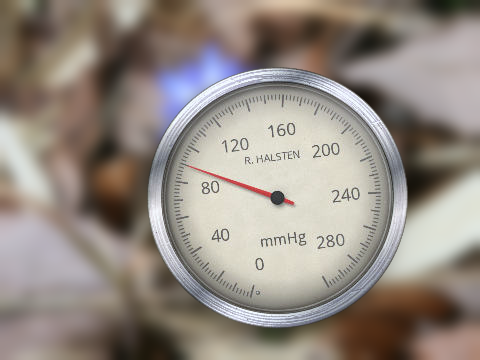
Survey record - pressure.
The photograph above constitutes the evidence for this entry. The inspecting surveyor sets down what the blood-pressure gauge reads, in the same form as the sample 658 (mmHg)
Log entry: 90 (mmHg)
